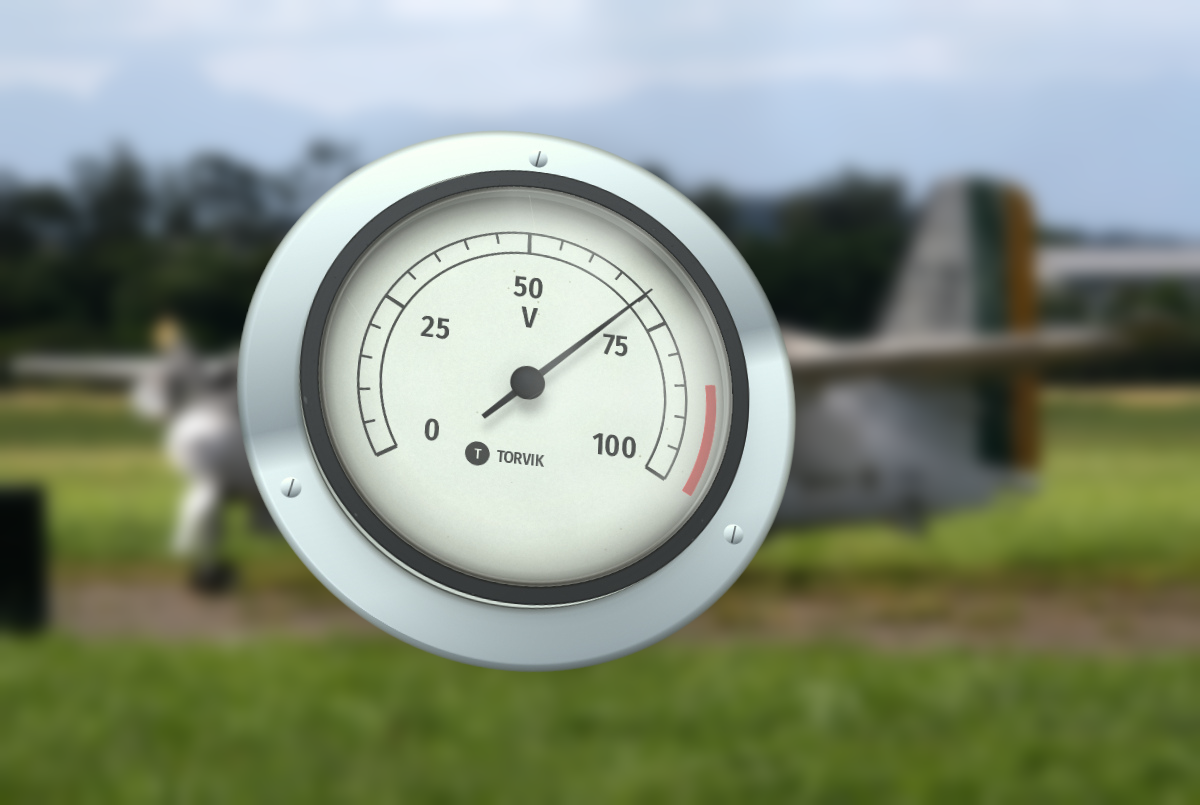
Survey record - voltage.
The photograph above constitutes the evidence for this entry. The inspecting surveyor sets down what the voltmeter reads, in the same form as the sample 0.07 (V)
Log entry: 70 (V)
